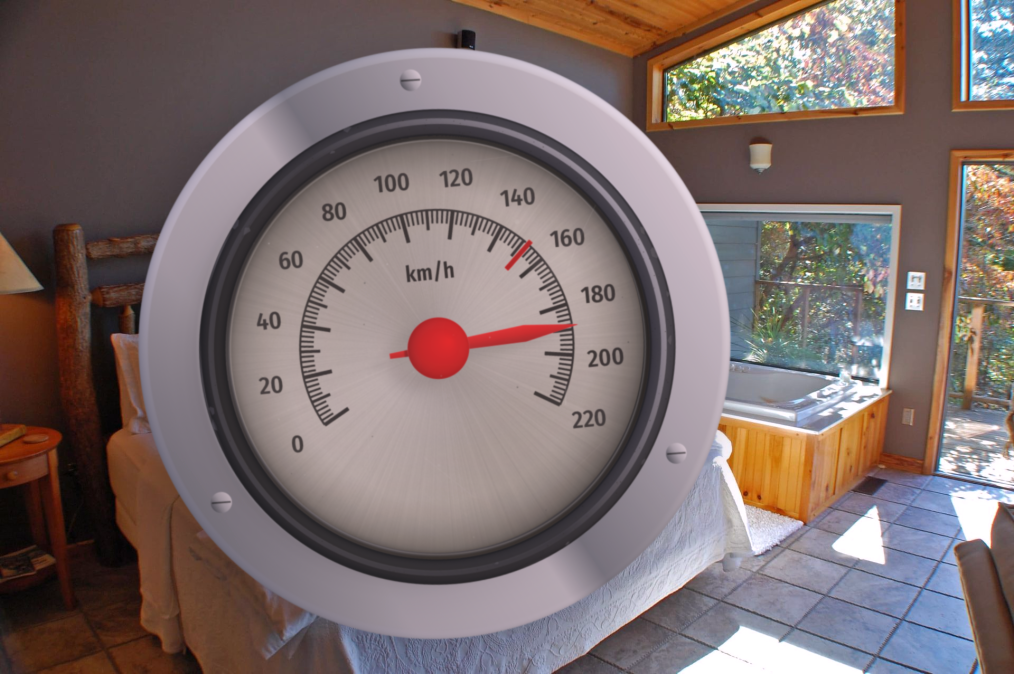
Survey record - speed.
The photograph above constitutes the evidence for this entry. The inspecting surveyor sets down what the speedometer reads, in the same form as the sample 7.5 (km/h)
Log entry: 188 (km/h)
